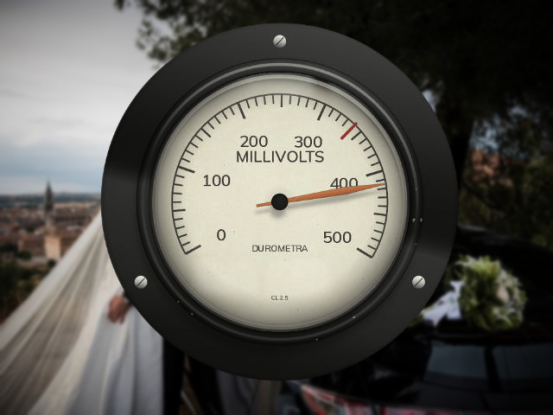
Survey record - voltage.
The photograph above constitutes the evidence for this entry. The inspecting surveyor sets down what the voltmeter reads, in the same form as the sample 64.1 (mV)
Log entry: 415 (mV)
